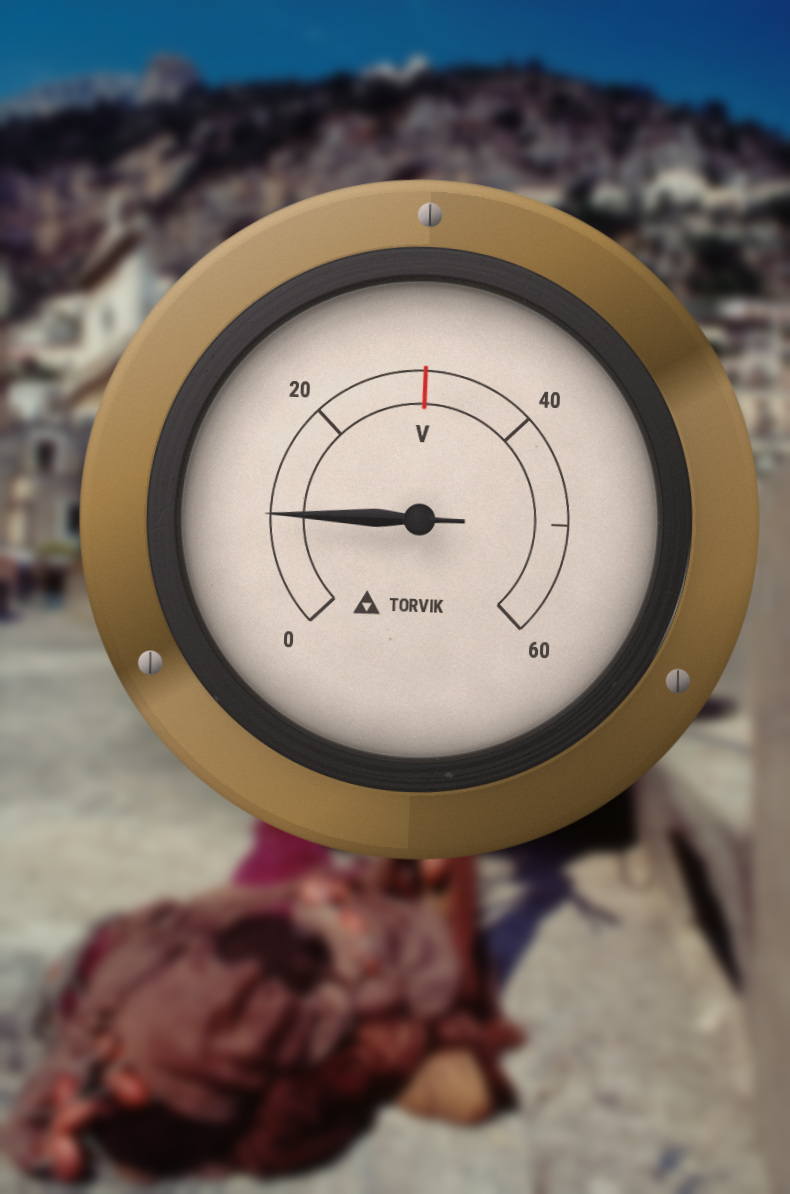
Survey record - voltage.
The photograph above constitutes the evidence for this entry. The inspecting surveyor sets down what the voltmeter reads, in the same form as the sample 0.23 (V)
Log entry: 10 (V)
